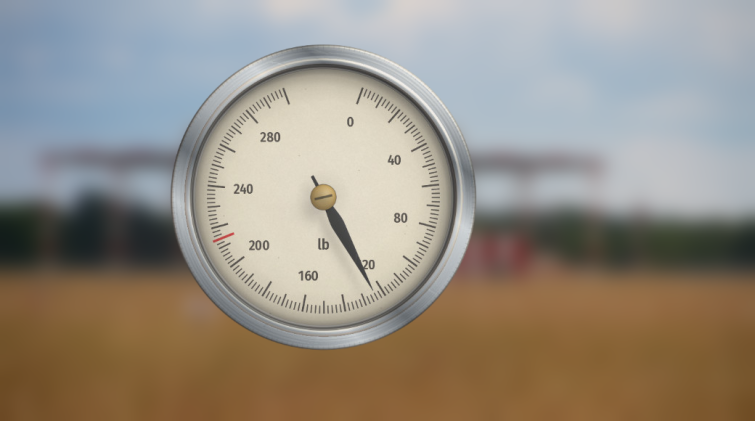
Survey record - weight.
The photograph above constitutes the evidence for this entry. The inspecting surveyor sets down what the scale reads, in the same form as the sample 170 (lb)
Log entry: 124 (lb)
